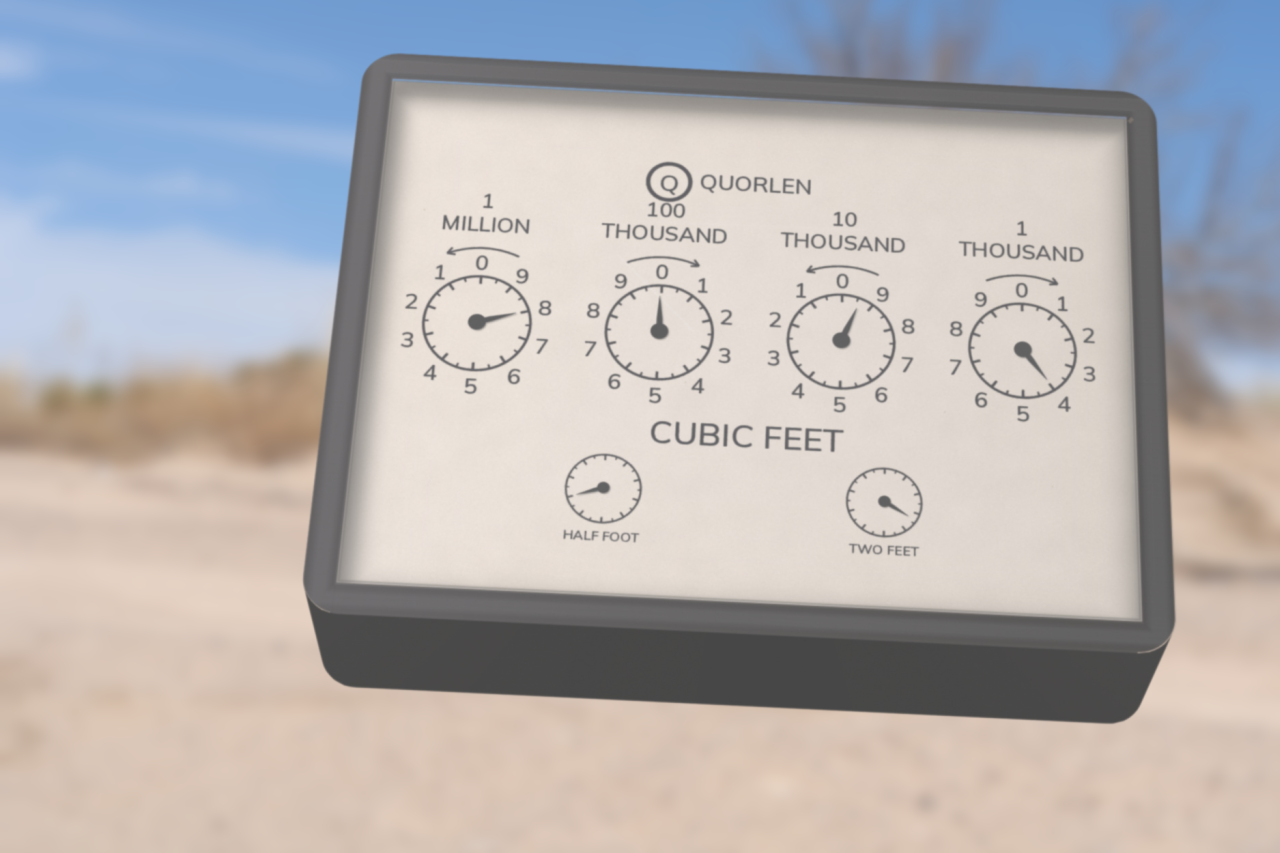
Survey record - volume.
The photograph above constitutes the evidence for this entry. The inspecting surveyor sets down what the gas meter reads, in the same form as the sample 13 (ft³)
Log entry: 799400 (ft³)
